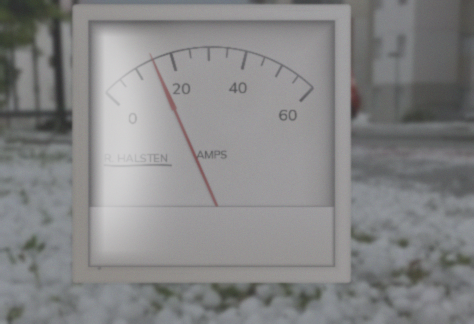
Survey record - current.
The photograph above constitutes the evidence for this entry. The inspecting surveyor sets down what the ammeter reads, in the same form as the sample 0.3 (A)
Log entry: 15 (A)
